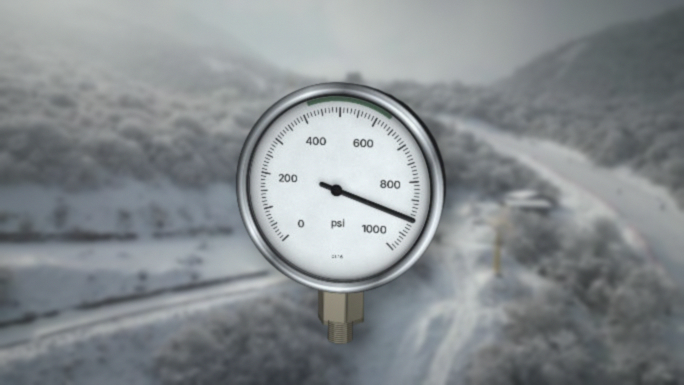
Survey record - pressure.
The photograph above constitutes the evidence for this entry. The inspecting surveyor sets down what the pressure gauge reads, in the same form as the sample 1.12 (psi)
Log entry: 900 (psi)
